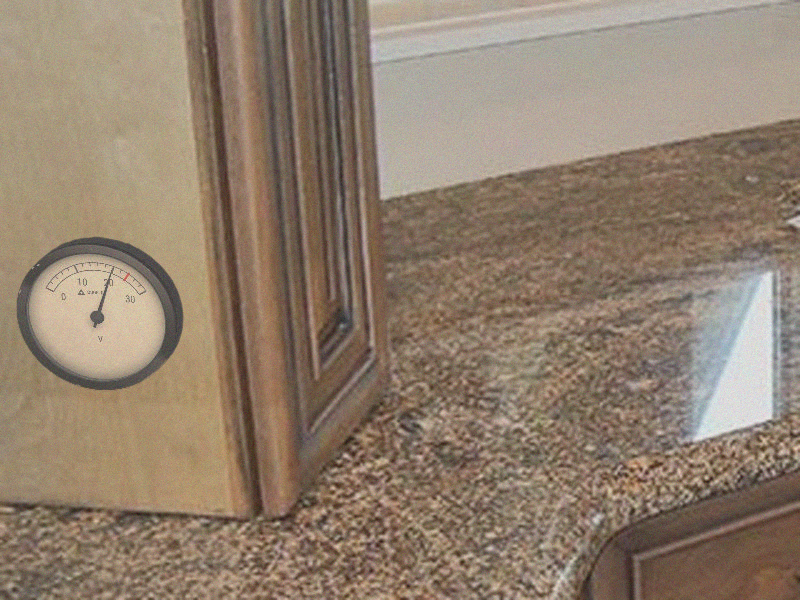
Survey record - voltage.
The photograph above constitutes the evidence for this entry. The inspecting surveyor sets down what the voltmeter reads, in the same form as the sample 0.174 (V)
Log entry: 20 (V)
